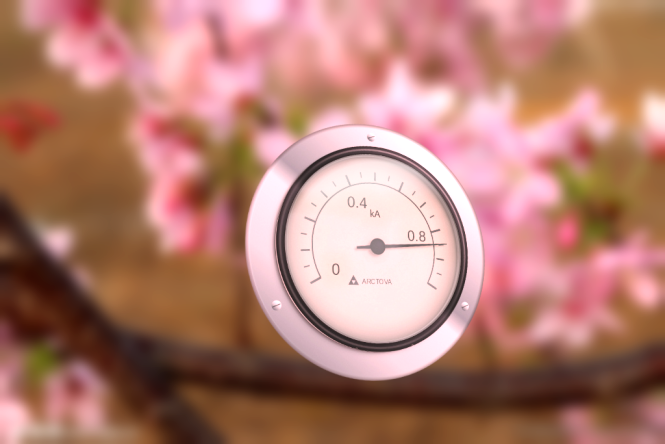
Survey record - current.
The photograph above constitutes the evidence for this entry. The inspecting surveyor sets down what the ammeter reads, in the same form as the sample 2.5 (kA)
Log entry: 0.85 (kA)
